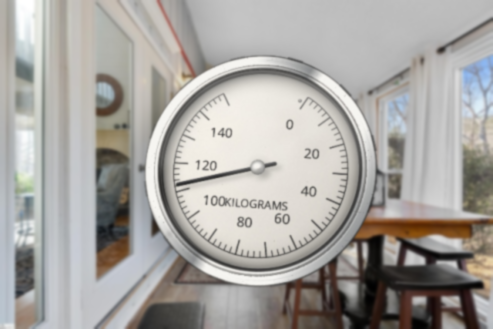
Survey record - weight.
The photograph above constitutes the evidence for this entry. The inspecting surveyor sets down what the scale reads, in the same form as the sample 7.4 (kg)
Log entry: 112 (kg)
